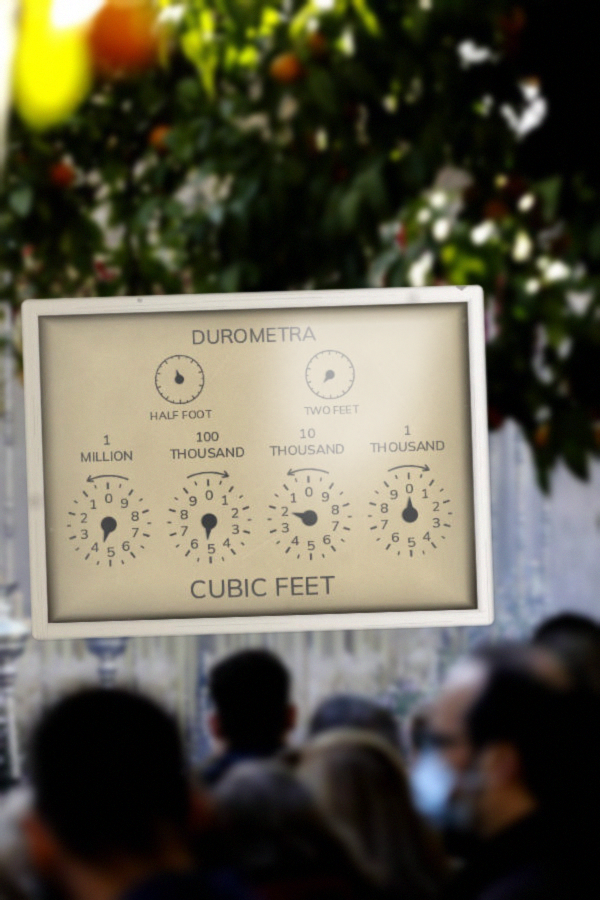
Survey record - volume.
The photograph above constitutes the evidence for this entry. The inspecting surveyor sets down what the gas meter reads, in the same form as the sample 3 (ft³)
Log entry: 452000 (ft³)
